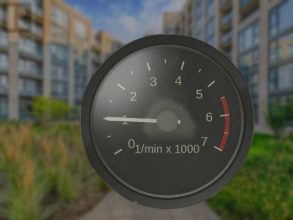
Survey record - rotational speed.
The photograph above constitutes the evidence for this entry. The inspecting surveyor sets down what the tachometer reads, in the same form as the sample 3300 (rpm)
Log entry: 1000 (rpm)
